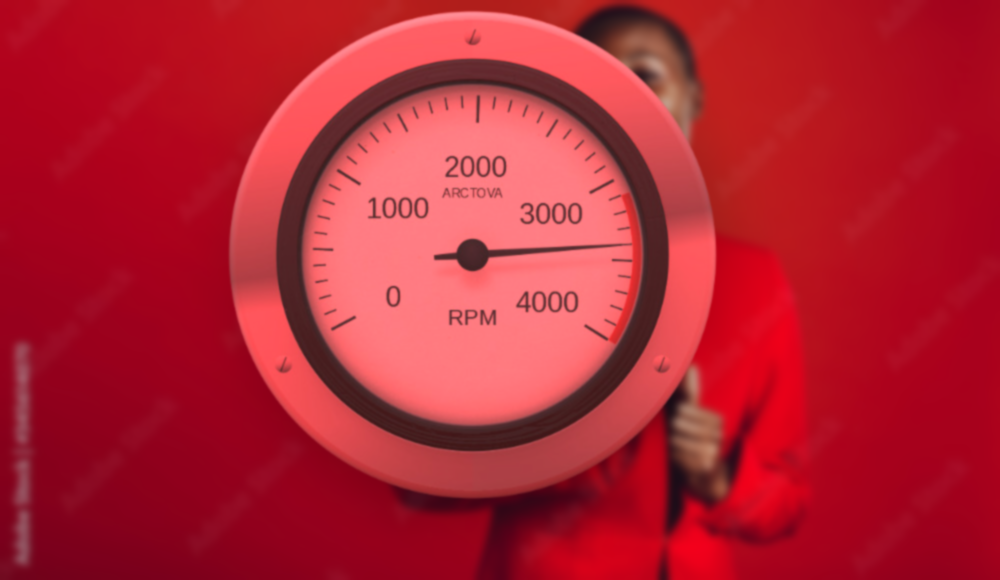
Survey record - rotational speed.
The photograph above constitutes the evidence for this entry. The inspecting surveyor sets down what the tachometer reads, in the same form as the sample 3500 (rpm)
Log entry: 3400 (rpm)
